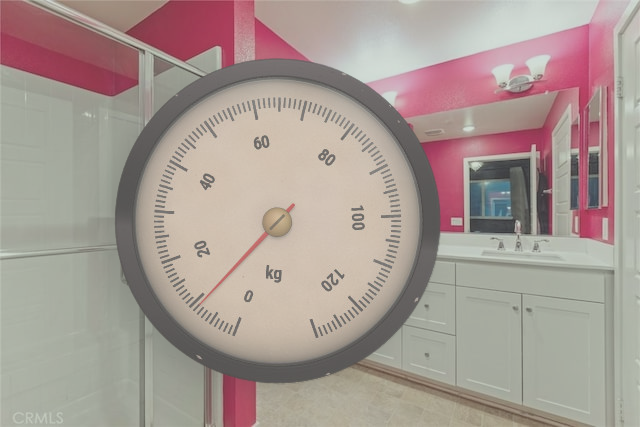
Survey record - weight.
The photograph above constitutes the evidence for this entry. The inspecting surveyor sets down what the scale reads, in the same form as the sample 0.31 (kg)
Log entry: 9 (kg)
